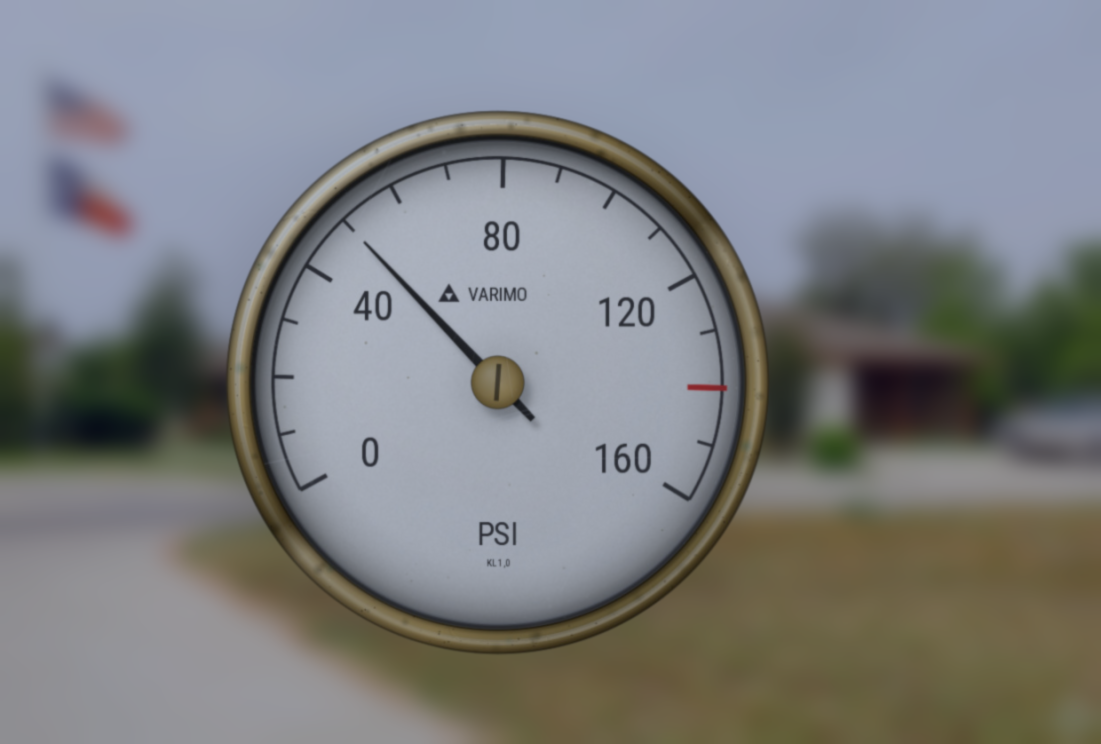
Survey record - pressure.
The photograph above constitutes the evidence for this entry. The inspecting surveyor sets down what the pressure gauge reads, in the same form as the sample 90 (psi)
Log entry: 50 (psi)
